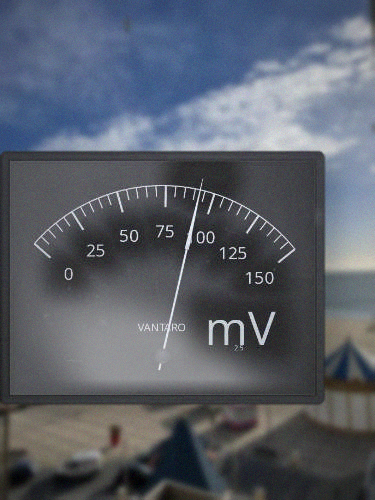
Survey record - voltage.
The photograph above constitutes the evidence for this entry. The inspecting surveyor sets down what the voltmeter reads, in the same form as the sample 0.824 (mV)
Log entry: 92.5 (mV)
